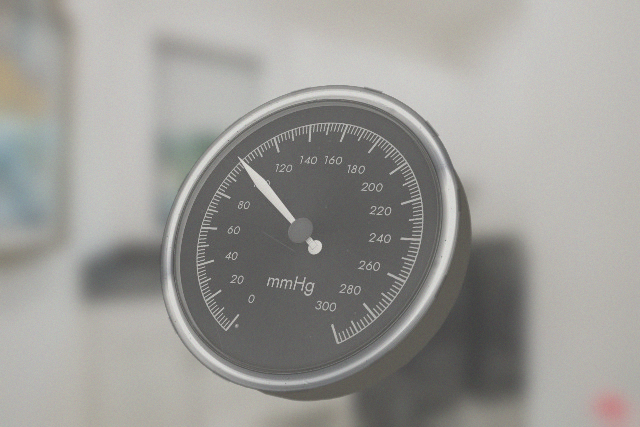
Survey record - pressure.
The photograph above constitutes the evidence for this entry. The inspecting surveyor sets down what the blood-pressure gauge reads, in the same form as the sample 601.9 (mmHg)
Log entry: 100 (mmHg)
